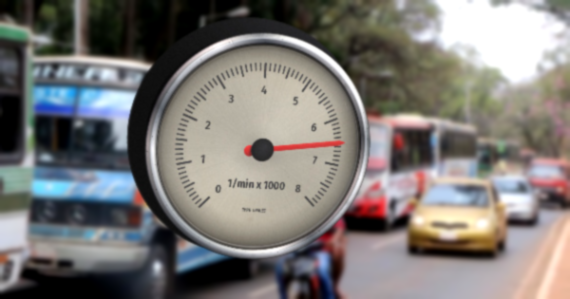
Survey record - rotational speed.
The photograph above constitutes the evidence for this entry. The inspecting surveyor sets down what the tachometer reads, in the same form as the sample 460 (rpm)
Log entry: 6500 (rpm)
